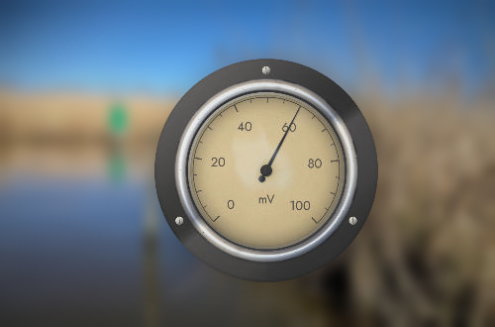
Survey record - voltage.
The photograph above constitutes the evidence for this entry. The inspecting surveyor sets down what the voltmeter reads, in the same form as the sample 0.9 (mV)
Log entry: 60 (mV)
